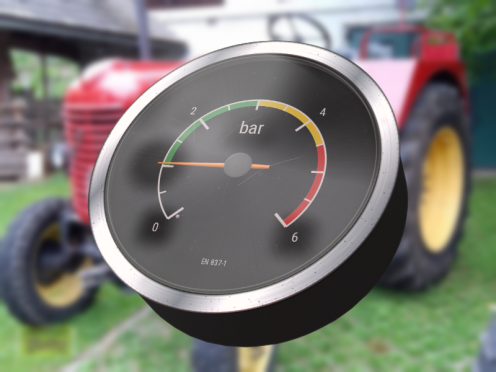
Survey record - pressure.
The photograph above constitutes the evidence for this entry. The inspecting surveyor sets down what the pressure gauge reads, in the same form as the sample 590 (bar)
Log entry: 1 (bar)
